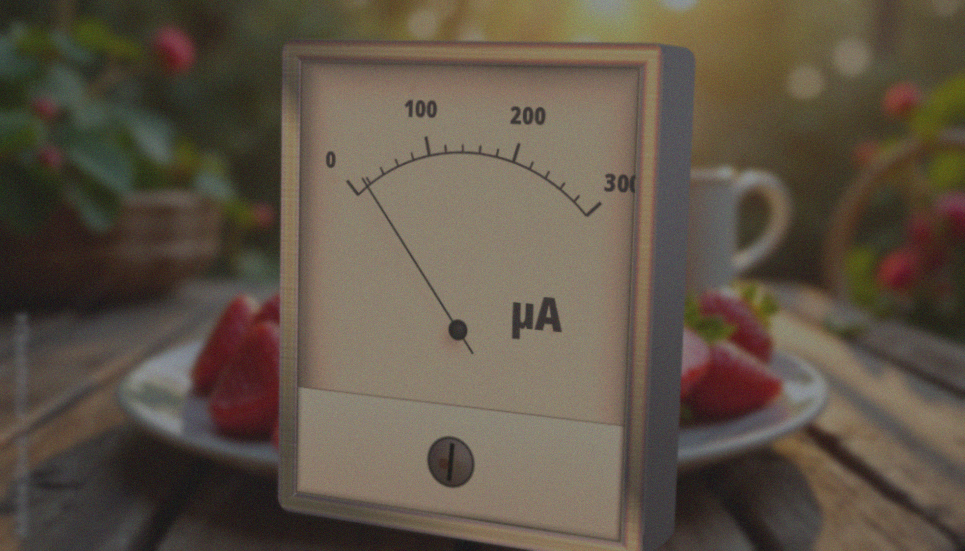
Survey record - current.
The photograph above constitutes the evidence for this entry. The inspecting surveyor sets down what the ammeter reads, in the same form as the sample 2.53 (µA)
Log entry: 20 (µA)
